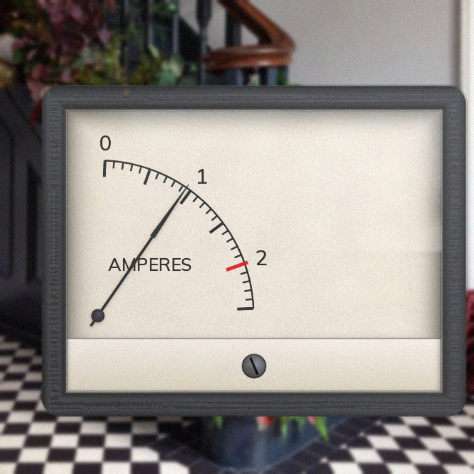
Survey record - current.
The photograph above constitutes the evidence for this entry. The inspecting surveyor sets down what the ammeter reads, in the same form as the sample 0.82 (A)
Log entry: 0.95 (A)
